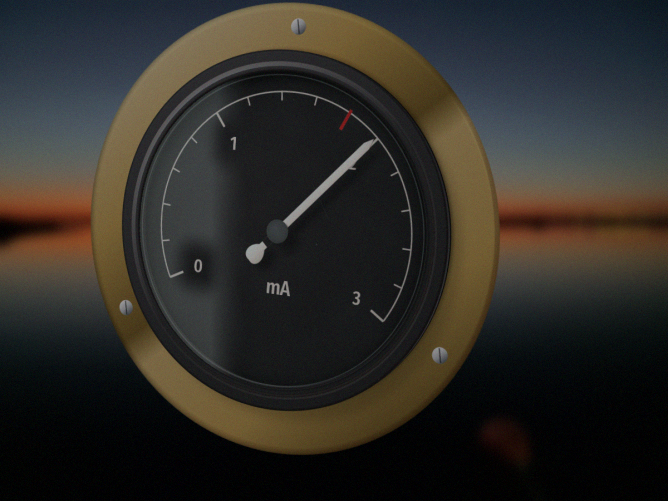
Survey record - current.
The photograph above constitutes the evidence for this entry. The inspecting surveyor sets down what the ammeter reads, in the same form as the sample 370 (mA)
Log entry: 2 (mA)
